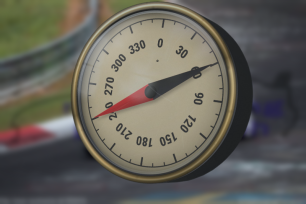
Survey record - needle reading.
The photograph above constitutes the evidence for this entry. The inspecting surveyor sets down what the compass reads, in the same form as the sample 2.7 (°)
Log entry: 240 (°)
